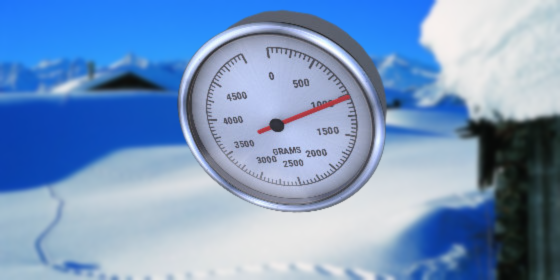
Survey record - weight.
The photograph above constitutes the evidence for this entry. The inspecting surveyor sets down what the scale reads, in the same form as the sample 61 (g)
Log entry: 1000 (g)
